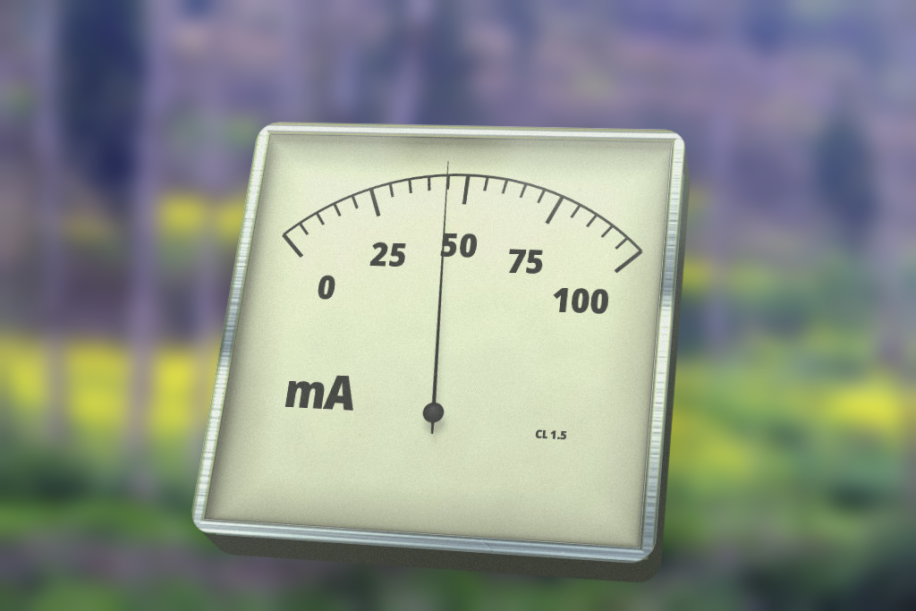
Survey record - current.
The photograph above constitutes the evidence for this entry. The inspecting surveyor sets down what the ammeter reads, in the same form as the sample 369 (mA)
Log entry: 45 (mA)
